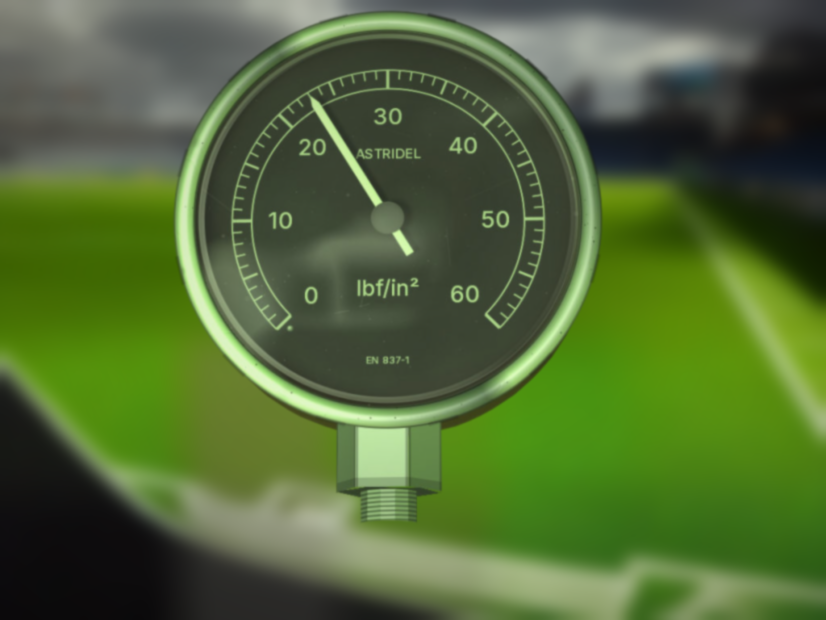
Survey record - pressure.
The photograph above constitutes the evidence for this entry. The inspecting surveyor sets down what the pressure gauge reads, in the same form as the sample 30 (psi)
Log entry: 23 (psi)
